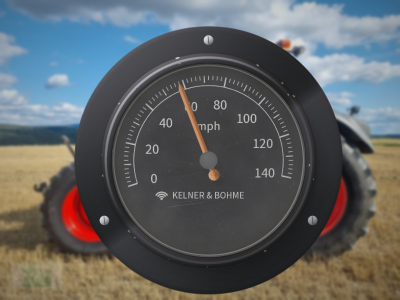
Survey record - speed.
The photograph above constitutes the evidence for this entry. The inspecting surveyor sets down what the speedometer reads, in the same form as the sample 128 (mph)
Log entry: 58 (mph)
